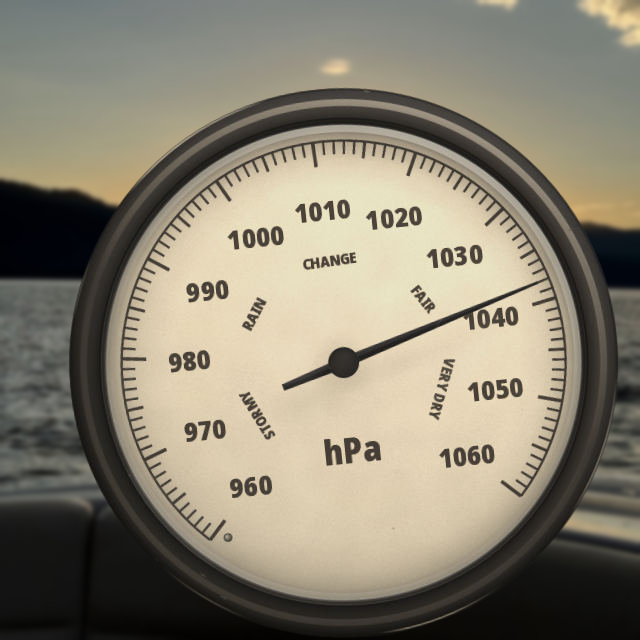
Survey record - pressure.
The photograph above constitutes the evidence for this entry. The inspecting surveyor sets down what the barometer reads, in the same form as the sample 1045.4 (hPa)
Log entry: 1038 (hPa)
